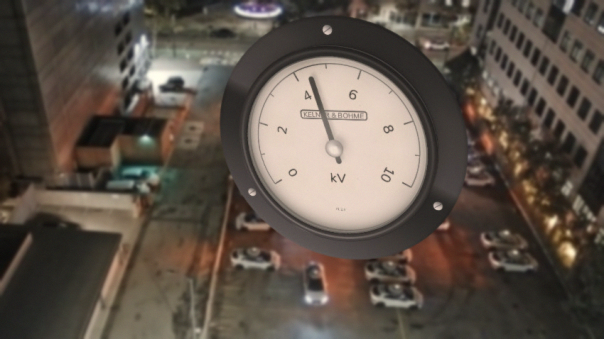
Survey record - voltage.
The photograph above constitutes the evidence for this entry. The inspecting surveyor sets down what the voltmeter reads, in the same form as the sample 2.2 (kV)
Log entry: 4.5 (kV)
